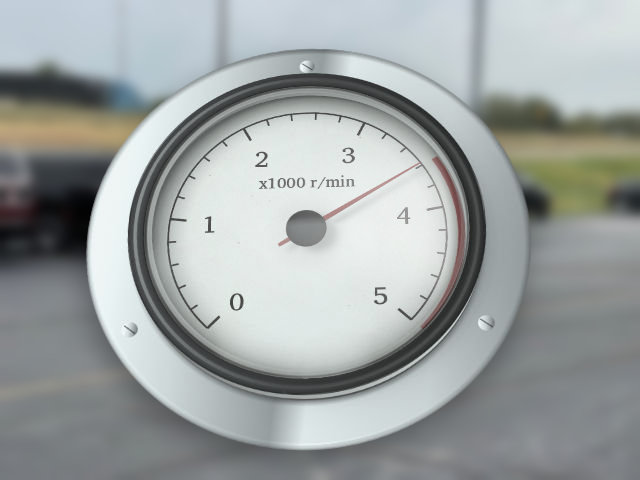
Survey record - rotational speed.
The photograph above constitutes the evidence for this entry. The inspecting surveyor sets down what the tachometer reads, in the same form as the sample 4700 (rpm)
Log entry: 3600 (rpm)
